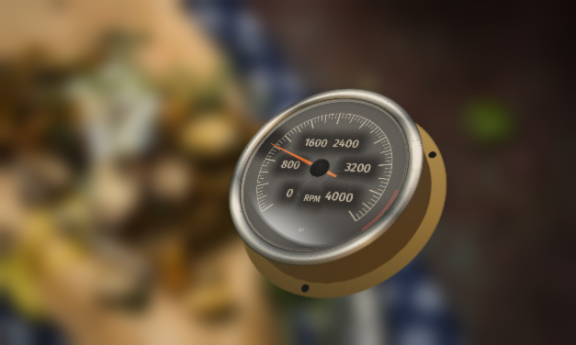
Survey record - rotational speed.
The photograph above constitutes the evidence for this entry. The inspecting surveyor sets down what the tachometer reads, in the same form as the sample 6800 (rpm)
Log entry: 1000 (rpm)
